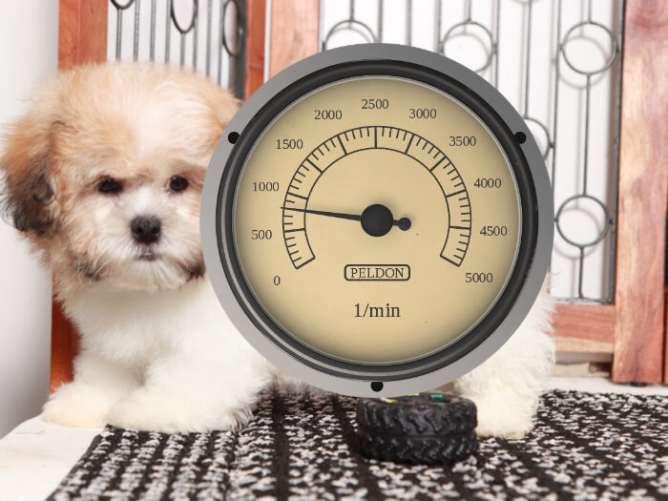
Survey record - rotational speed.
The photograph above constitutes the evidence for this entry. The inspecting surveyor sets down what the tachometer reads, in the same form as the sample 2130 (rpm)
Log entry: 800 (rpm)
